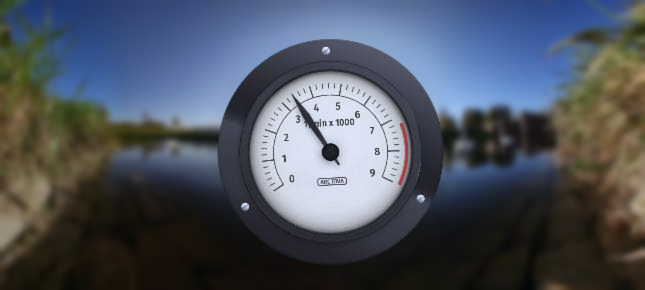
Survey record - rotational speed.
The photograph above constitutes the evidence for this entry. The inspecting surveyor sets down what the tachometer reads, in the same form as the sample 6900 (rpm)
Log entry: 3400 (rpm)
